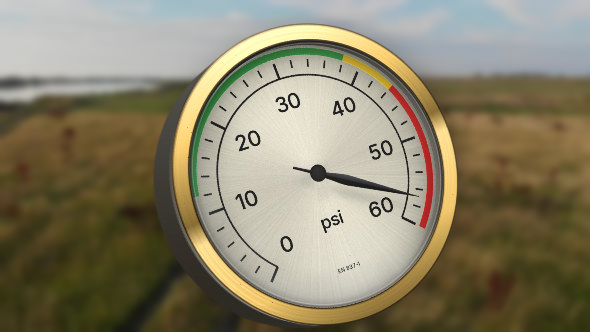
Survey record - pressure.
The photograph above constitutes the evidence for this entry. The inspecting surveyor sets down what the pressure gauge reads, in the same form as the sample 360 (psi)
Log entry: 57 (psi)
